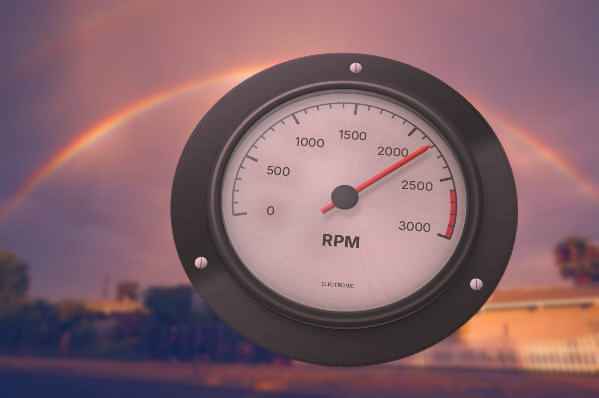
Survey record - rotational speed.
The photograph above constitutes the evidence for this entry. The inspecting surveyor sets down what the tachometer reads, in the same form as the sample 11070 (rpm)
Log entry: 2200 (rpm)
